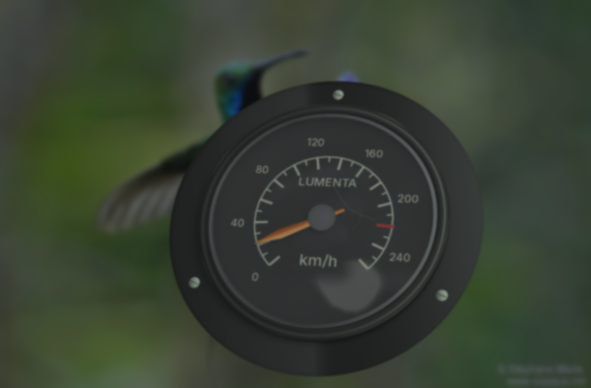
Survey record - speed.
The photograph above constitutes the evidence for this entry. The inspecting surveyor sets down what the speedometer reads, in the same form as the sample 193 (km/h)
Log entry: 20 (km/h)
